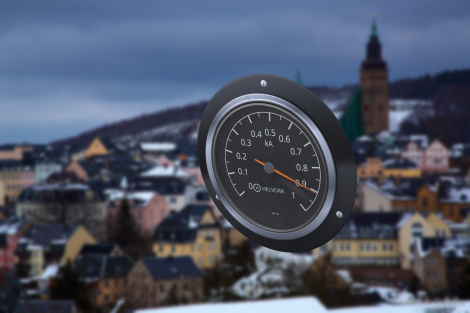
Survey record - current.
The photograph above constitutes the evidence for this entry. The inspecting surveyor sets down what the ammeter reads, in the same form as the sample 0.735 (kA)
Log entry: 0.9 (kA)
